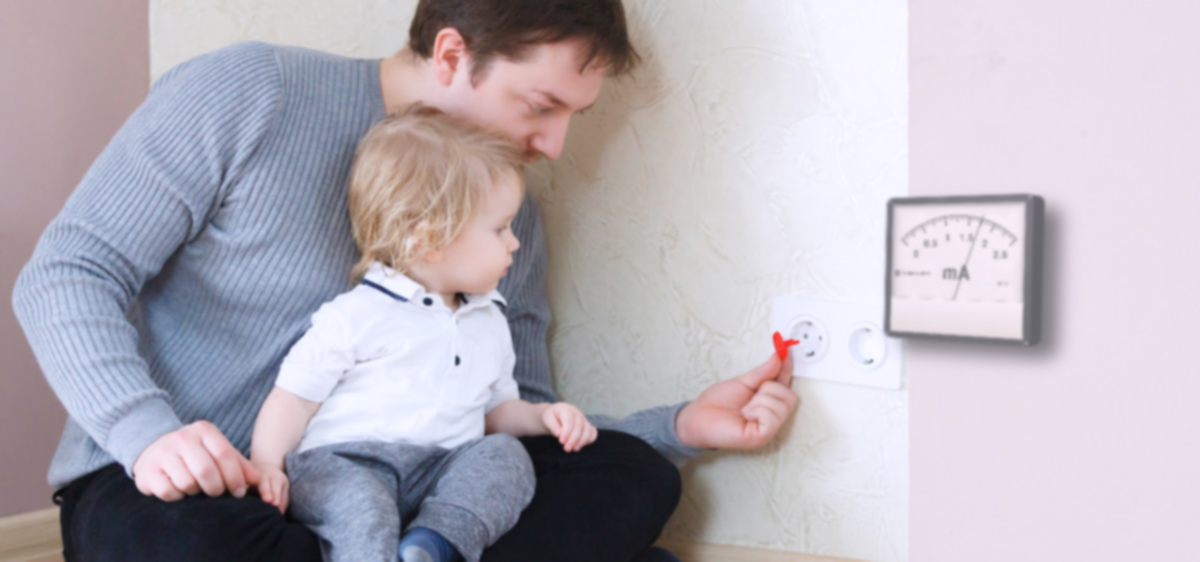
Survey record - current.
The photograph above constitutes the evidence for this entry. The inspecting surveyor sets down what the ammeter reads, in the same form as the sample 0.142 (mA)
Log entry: 1.75 (mA)
